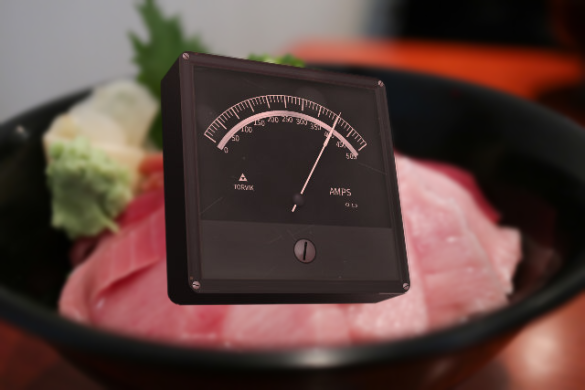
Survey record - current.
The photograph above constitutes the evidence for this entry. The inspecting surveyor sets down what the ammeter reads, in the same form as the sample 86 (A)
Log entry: 400 (A)
